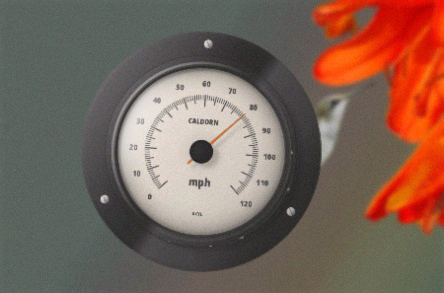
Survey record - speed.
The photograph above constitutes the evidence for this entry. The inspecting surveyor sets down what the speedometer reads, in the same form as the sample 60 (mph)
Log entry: 80 (mph)
